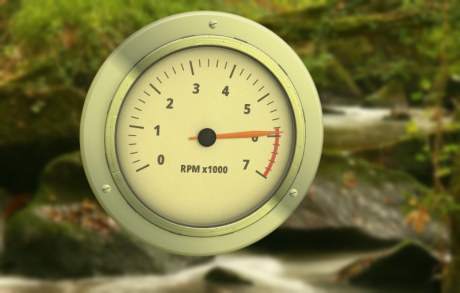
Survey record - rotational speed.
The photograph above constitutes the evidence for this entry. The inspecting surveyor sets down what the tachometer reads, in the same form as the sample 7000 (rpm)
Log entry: 5900 (rpm)
